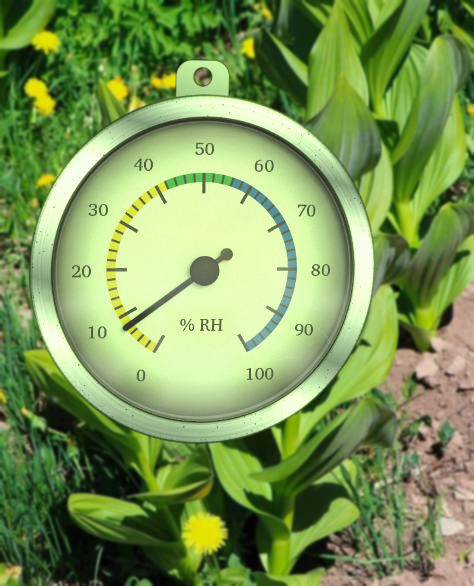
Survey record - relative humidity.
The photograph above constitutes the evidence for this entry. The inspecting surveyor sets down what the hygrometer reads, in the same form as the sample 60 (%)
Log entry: 8 (%)
